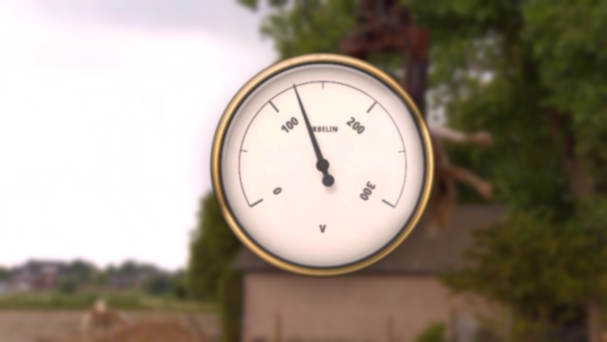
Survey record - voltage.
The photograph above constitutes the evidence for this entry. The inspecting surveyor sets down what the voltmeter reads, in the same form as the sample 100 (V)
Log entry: 125 (V)
